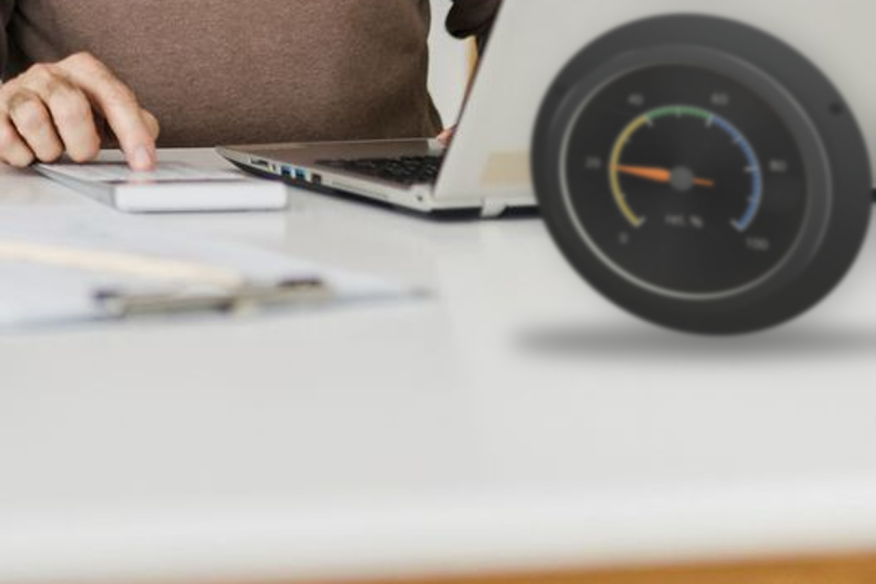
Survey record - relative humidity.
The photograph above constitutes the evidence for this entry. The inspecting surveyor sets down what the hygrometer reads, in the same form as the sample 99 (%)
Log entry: 20 (%)
